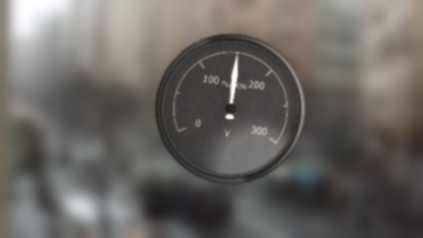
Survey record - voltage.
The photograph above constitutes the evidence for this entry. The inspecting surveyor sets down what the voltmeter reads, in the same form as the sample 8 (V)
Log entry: 150 (V)
